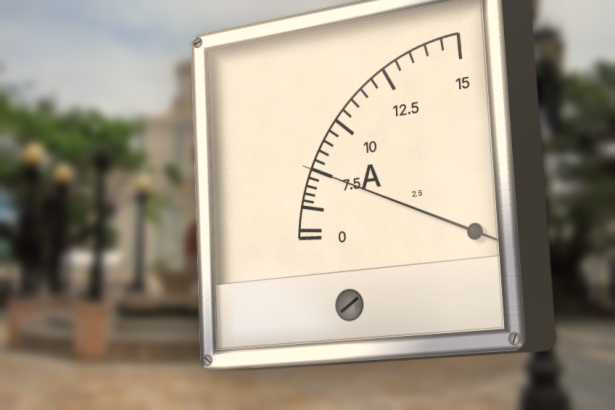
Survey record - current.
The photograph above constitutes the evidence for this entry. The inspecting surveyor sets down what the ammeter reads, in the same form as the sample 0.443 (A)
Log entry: 7.5 (A)
